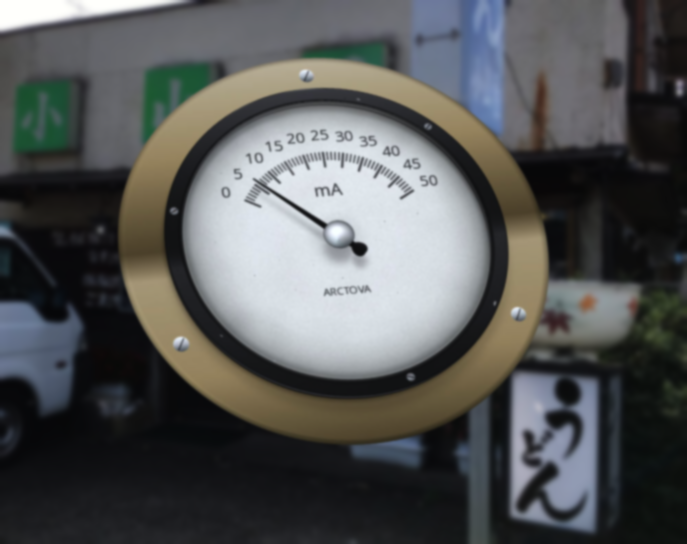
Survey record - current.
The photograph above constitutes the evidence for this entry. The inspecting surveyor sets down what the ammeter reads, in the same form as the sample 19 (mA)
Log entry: 5 (mA)
